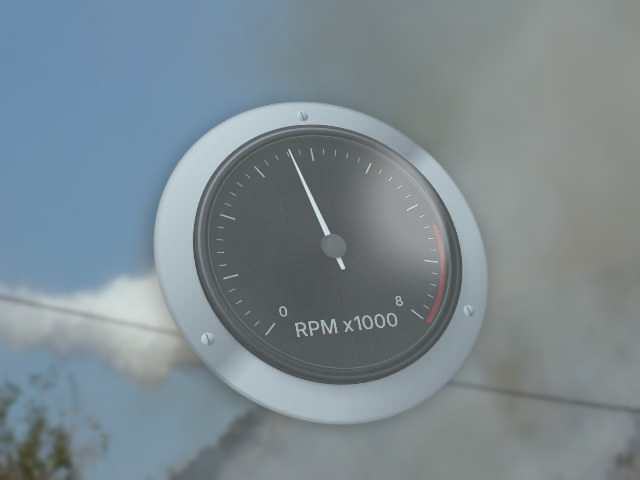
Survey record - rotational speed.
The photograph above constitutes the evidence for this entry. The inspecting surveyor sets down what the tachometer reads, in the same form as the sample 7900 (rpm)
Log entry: 3600 (rpm)
